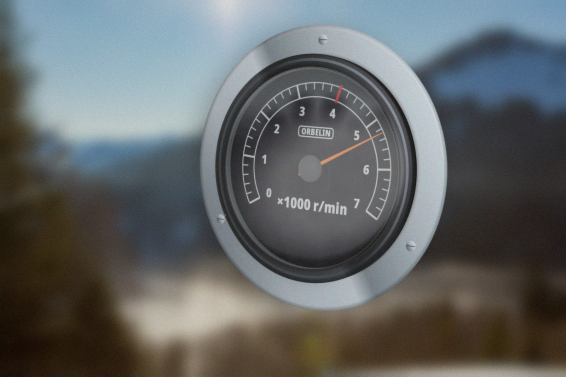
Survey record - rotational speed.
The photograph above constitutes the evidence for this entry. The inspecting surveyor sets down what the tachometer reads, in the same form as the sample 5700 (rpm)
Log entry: 5300 (rpm)
